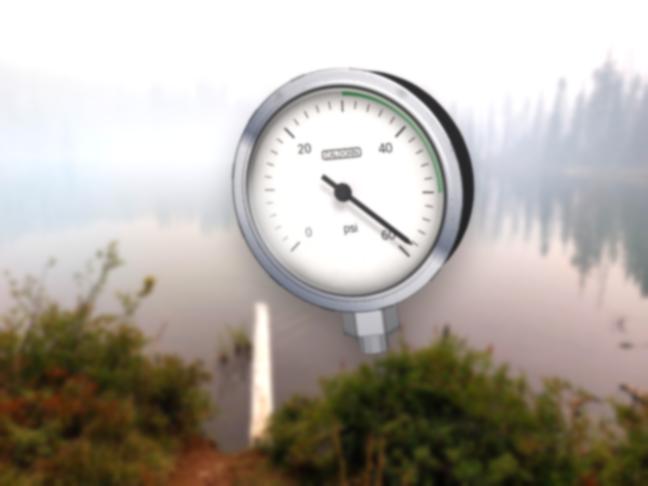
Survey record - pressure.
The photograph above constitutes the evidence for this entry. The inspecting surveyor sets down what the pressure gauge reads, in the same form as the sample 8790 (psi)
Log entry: 58 (psi)
